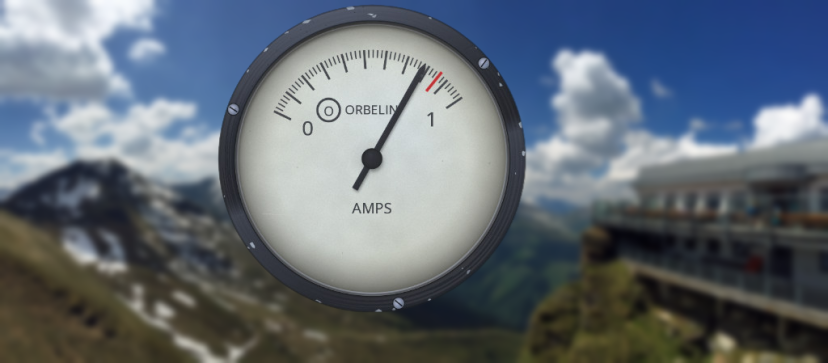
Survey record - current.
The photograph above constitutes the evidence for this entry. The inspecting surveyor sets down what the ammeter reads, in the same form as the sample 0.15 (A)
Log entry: 0.78 (A)
